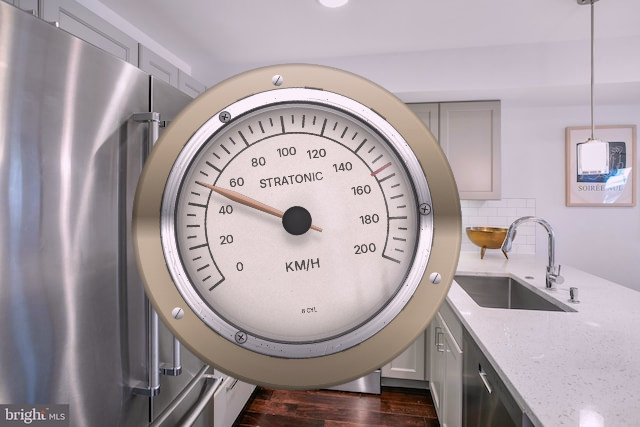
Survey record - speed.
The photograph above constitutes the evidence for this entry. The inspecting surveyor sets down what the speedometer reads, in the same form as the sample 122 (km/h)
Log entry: 50 (km/h)
